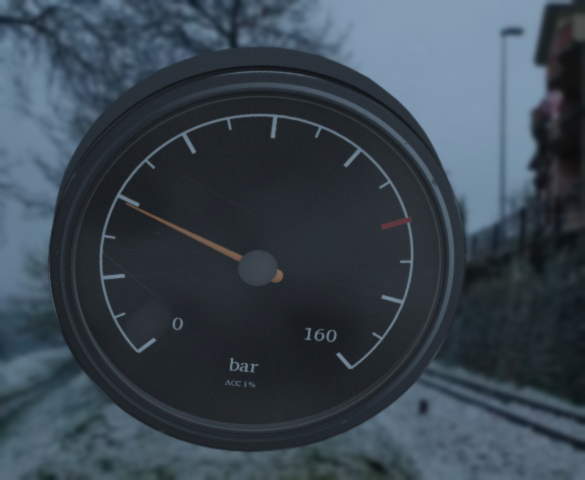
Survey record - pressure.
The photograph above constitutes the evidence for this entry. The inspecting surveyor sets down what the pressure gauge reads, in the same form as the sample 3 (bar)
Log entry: 40 (bar)
